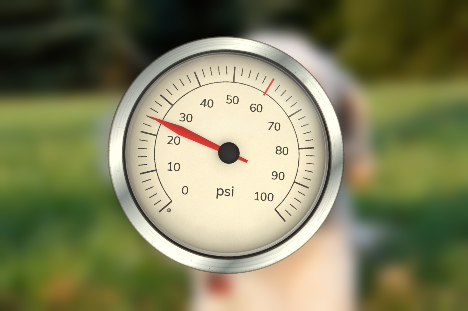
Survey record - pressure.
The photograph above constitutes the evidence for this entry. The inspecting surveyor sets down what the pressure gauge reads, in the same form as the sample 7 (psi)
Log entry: 24 (psi)
